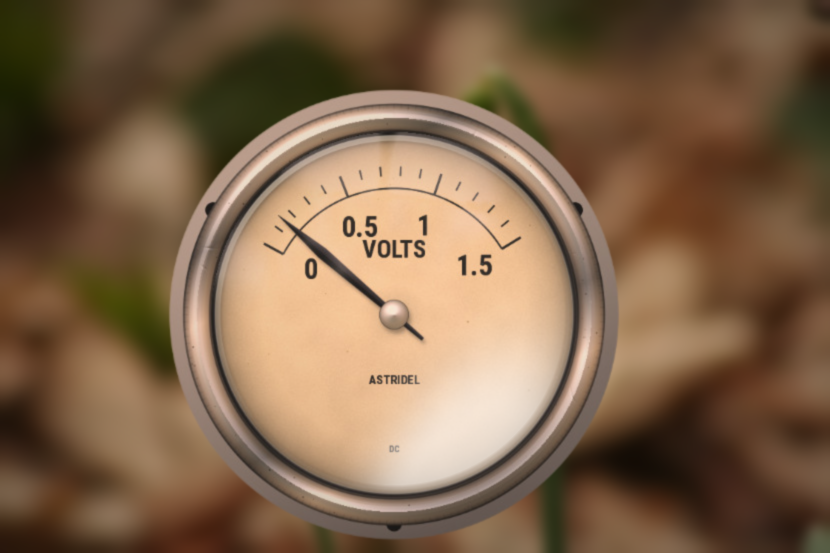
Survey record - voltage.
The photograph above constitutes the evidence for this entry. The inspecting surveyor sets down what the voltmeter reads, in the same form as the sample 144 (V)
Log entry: 0.15 (V)
